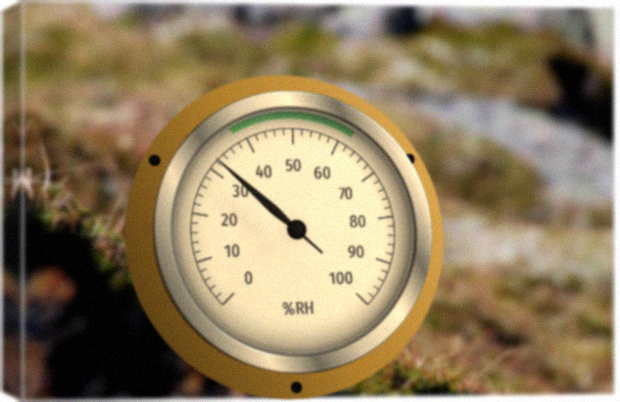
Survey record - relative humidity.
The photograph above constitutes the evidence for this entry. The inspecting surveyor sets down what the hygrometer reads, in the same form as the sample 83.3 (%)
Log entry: 32 (%)
